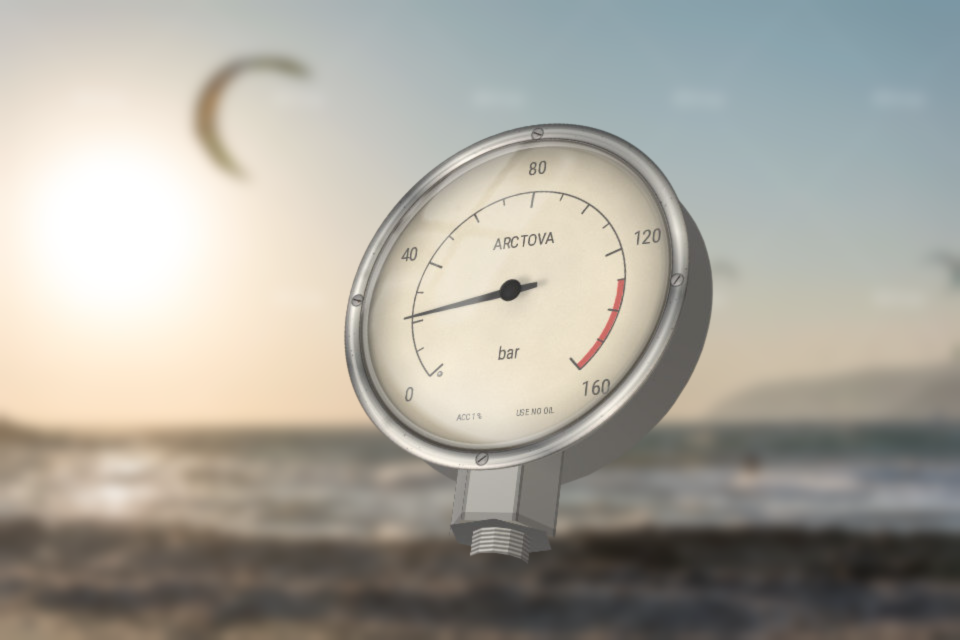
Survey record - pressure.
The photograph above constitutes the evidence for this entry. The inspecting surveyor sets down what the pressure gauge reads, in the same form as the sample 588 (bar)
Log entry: 20 (bar)
